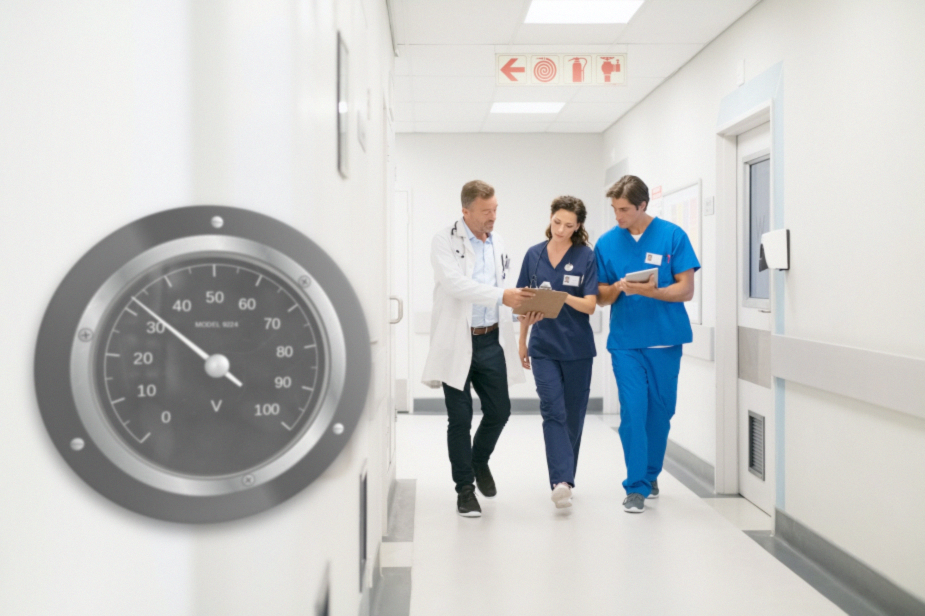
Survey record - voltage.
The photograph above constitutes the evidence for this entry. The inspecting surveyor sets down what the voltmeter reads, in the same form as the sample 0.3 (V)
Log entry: 32.5 (V)
